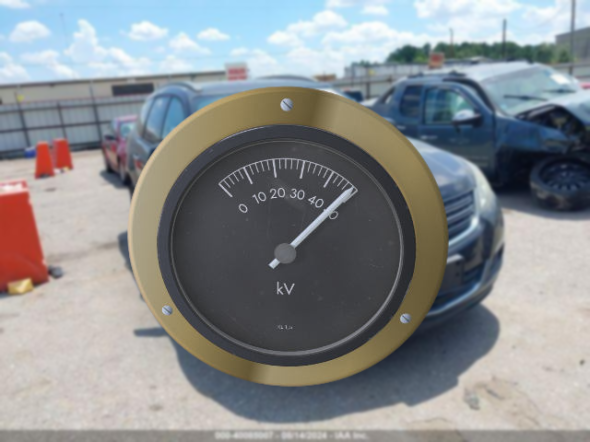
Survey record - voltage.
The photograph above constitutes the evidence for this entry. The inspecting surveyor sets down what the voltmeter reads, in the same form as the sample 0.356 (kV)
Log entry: 48 (kV)
